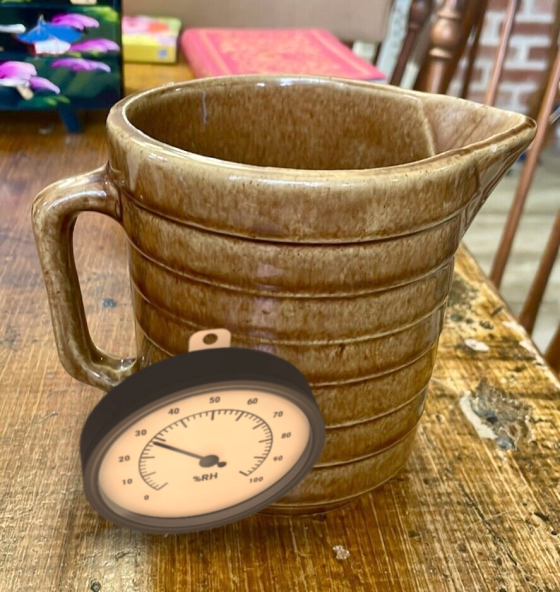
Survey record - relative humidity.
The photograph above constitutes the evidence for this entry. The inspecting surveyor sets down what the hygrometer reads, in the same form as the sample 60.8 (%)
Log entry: 30 (%)
